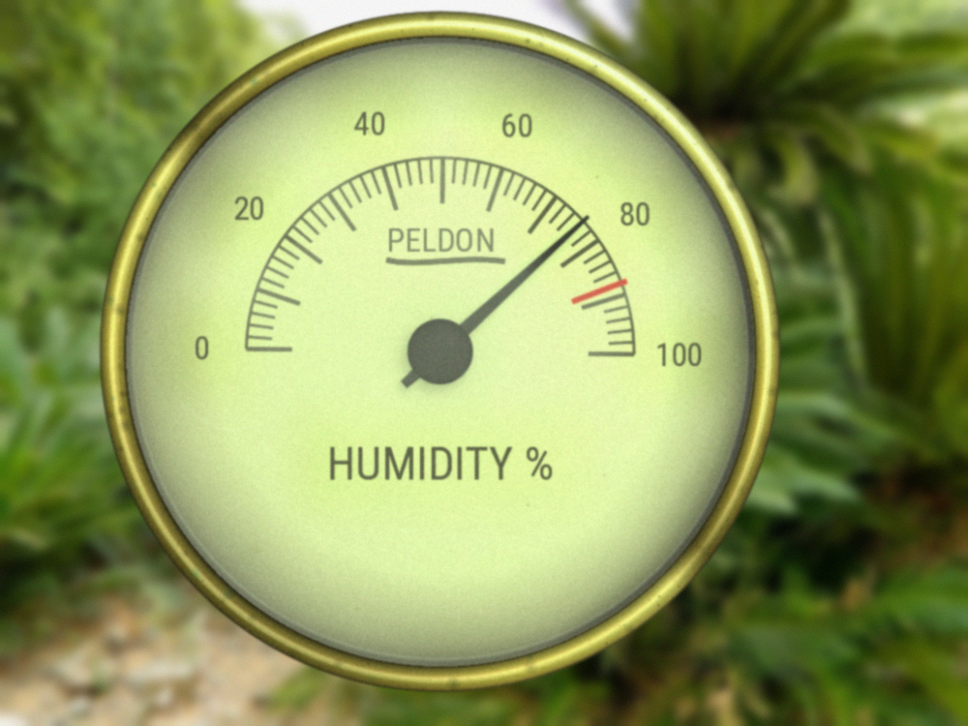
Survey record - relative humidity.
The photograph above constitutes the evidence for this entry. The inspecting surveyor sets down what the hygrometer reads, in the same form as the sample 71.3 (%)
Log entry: 76 (%)
